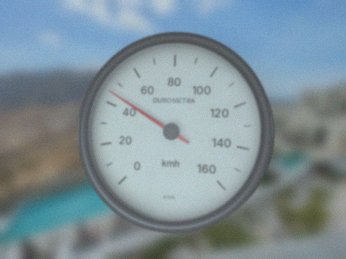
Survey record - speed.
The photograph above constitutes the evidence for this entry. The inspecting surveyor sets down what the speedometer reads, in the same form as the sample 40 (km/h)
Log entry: 45 (km/h)
